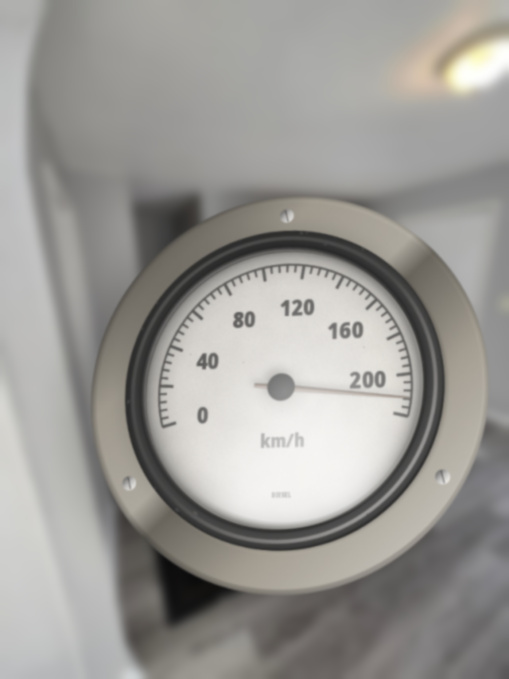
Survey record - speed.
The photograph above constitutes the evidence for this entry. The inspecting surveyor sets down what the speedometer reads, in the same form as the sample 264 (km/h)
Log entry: 212 (km/h)
